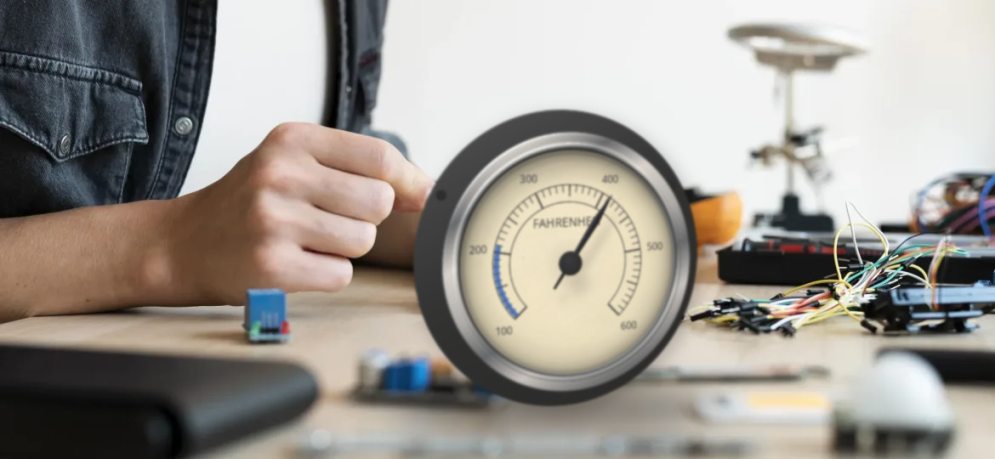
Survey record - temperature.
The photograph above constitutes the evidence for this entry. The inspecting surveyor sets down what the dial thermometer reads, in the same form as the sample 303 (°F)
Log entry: 410 (°F)
